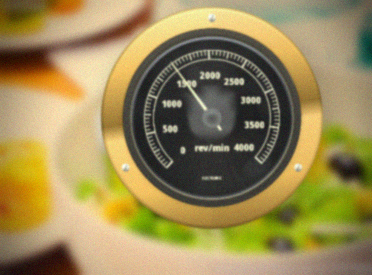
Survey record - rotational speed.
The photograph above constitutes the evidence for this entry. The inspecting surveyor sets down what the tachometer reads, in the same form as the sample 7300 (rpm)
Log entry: 1500 (rpm)
